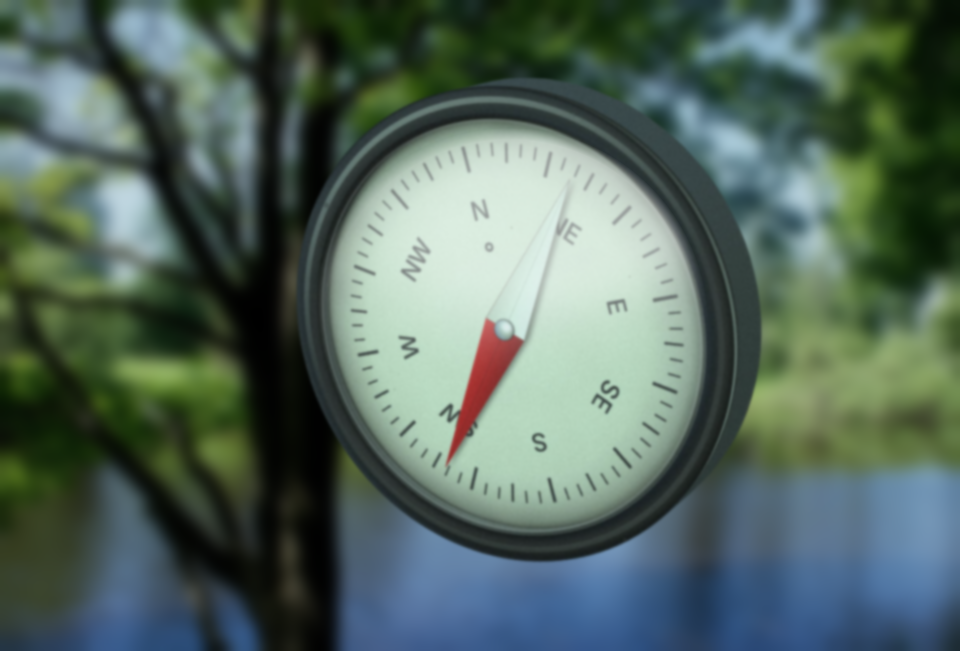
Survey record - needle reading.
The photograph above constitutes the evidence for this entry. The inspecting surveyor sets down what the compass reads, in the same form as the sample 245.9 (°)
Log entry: 220 (°)
